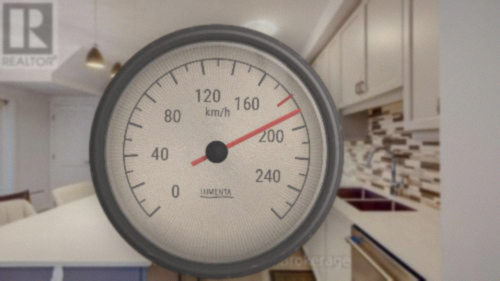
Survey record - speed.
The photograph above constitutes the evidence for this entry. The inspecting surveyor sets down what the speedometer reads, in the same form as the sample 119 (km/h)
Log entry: 190 (km/h)
